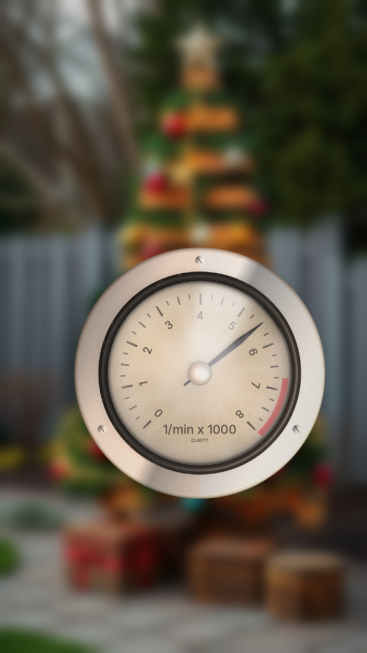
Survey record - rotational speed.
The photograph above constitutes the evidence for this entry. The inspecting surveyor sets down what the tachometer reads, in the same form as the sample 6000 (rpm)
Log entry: 5500 (rpm)
